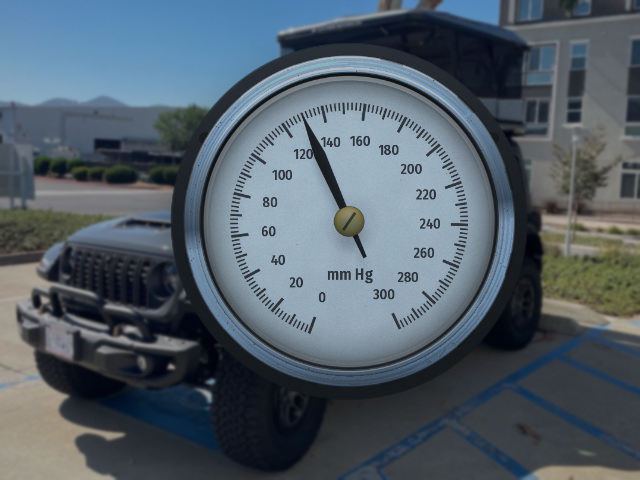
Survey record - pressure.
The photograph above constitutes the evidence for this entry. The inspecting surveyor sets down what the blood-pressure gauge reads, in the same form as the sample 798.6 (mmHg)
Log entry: 130 (mmHg)
